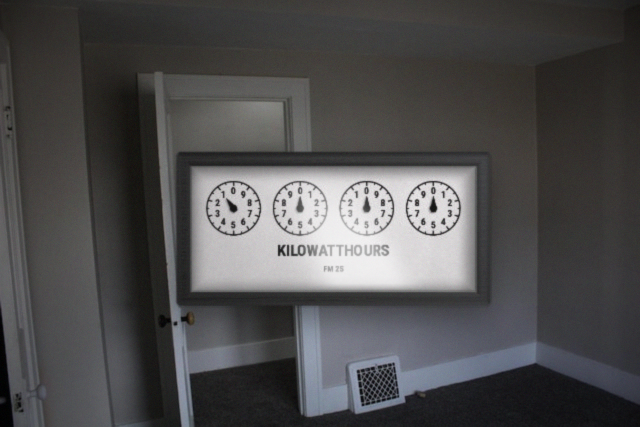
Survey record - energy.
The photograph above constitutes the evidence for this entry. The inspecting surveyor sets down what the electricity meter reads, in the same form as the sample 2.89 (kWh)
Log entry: 1000 (kWh)
